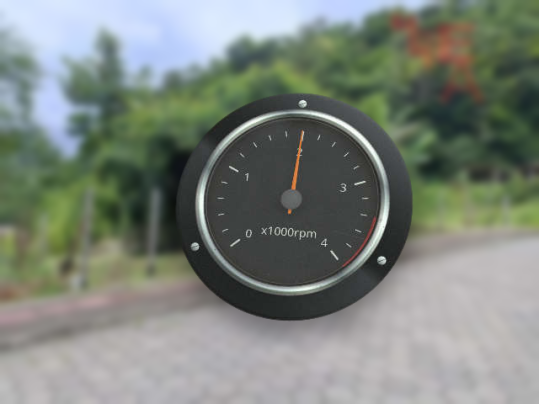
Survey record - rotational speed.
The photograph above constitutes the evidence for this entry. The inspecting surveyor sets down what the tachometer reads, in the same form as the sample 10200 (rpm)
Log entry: 2000 (rpm)
